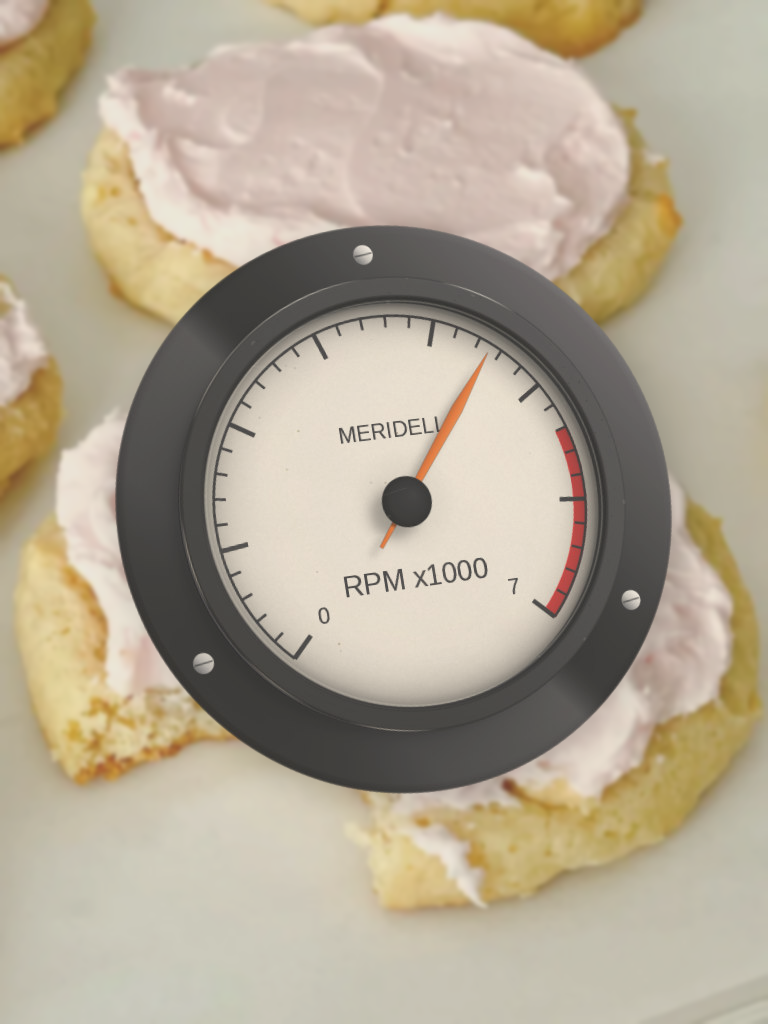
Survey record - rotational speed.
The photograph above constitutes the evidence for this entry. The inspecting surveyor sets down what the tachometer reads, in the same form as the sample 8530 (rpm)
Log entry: 4500 (rpm)
